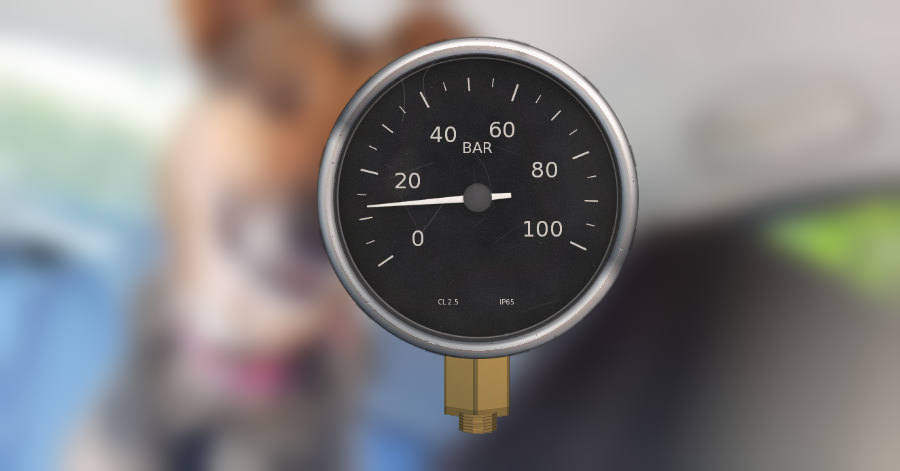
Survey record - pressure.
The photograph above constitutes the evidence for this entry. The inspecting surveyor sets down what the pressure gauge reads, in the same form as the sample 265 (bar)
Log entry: 12.5 (bar)
